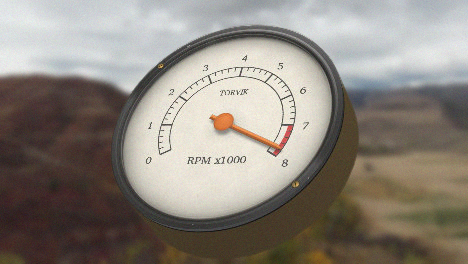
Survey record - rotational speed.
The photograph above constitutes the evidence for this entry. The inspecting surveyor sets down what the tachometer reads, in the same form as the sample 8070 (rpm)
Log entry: 7800 (rpm)
